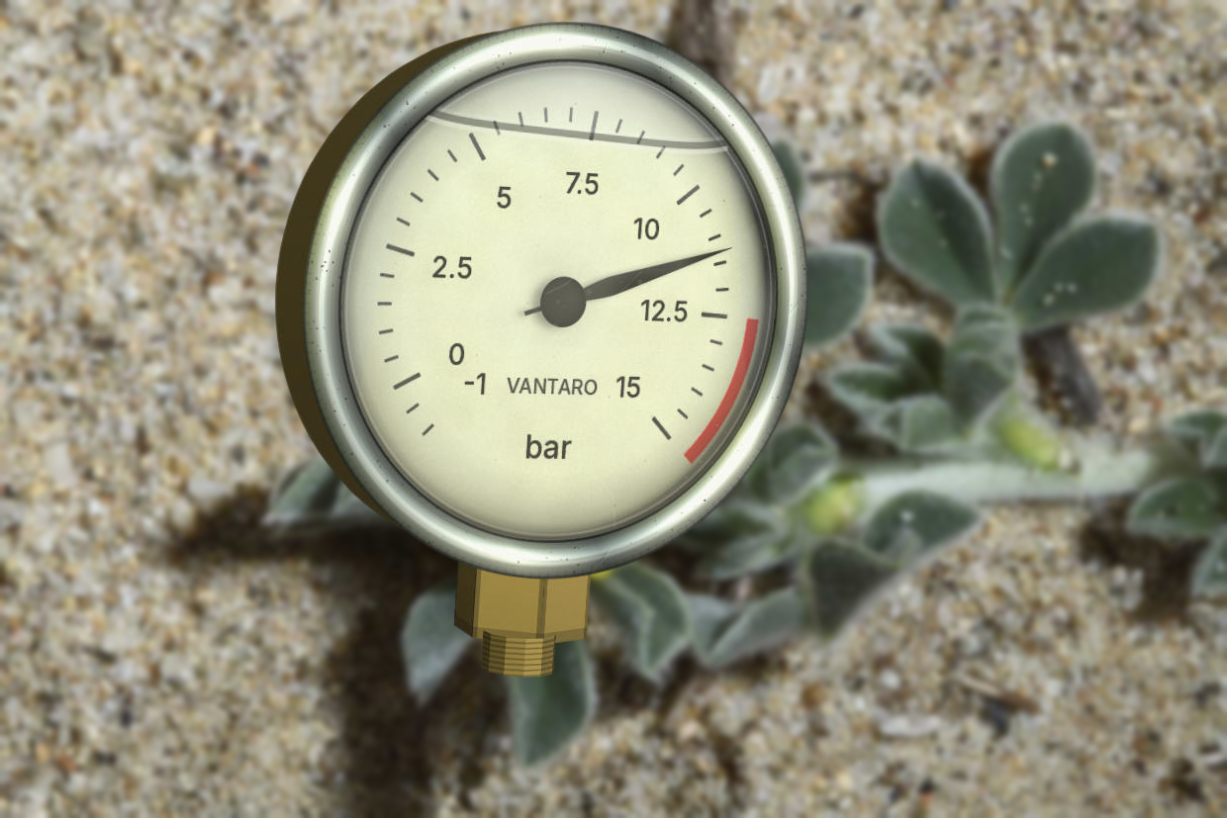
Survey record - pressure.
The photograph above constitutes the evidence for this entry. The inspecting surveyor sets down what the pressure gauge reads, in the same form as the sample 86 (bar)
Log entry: 11.25 (bar)
